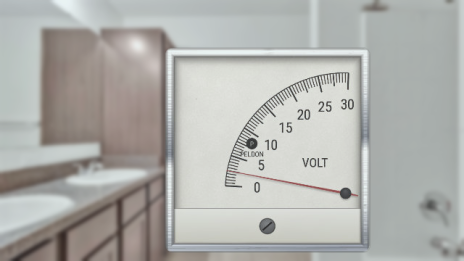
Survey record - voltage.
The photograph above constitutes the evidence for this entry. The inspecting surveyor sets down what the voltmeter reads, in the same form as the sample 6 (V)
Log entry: 2.5 (V)
